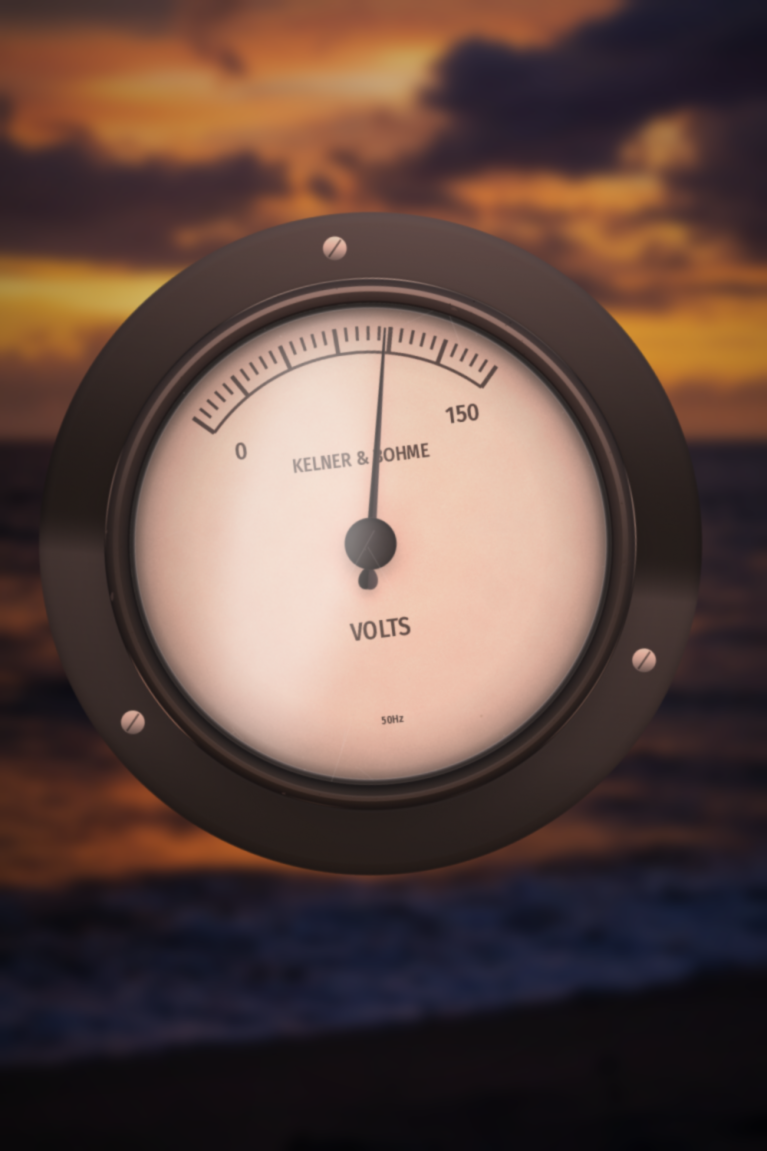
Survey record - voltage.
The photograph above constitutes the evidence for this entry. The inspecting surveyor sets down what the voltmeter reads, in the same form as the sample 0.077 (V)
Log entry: 97.5 (V)
